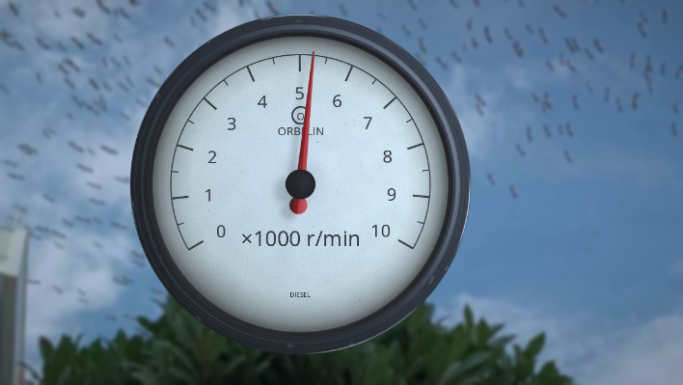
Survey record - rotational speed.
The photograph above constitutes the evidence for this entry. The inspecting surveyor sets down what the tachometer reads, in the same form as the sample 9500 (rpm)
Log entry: 5250 (rpm)
